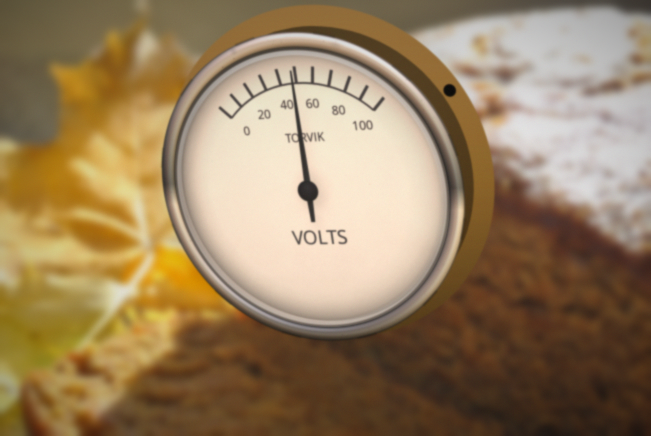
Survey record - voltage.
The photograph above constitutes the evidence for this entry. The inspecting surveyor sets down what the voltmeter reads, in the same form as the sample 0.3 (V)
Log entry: 50 (V)
